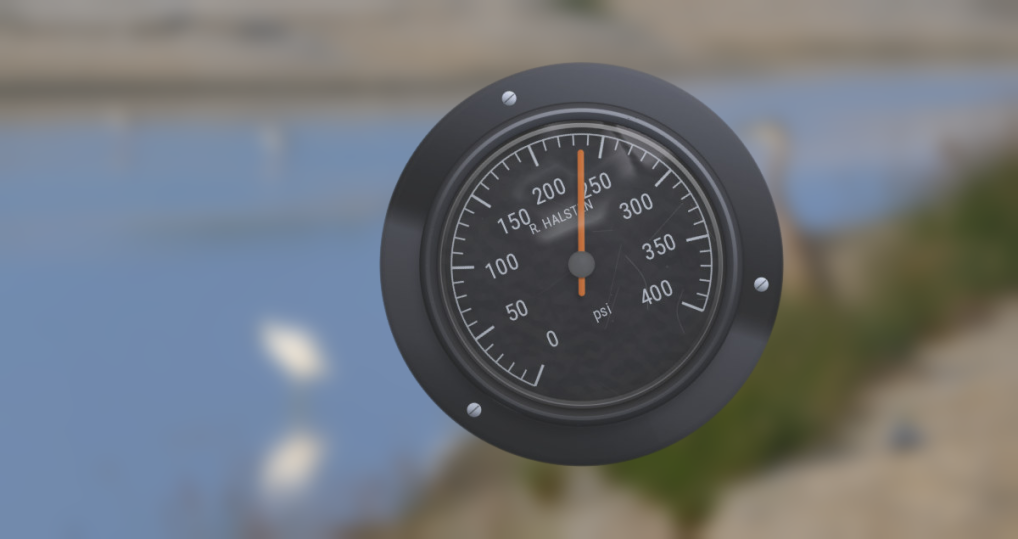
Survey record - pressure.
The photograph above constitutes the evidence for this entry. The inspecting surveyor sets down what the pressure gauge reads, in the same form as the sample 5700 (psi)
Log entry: 235 (psi)
